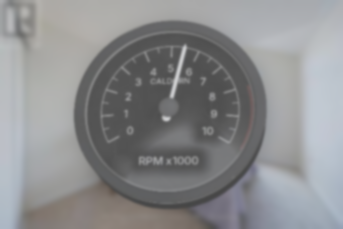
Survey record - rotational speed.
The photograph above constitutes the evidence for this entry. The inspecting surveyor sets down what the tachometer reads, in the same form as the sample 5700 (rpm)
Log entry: 5500 (rpm)
